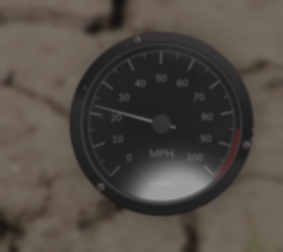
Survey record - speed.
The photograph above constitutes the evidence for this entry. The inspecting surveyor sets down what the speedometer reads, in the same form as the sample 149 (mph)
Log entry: 22.5 (mph)
